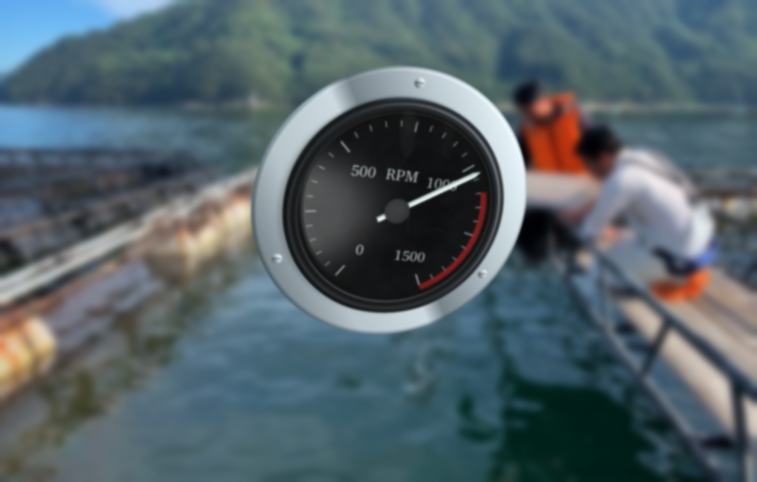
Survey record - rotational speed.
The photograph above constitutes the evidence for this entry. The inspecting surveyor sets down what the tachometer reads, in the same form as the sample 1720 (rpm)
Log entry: 1025 (rpm)
